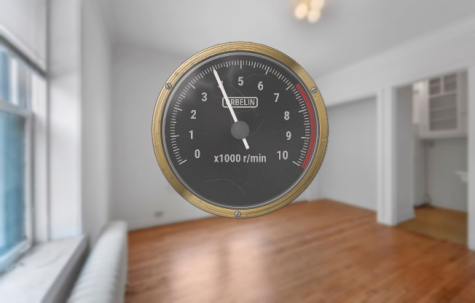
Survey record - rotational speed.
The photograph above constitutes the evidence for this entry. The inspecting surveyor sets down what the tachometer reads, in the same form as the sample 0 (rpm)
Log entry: 4000 (rpm)
